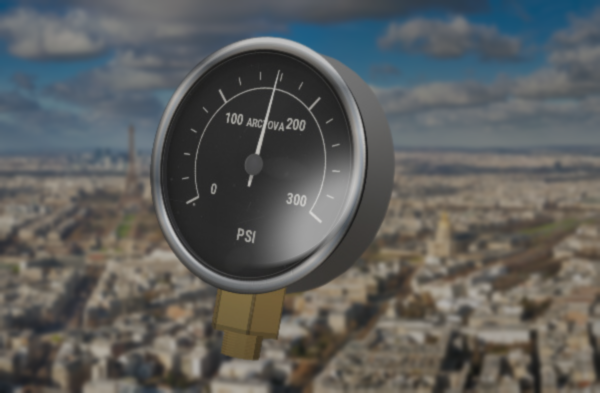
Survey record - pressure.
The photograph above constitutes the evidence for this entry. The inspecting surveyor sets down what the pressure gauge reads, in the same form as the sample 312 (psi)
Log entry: 160 (psi)
